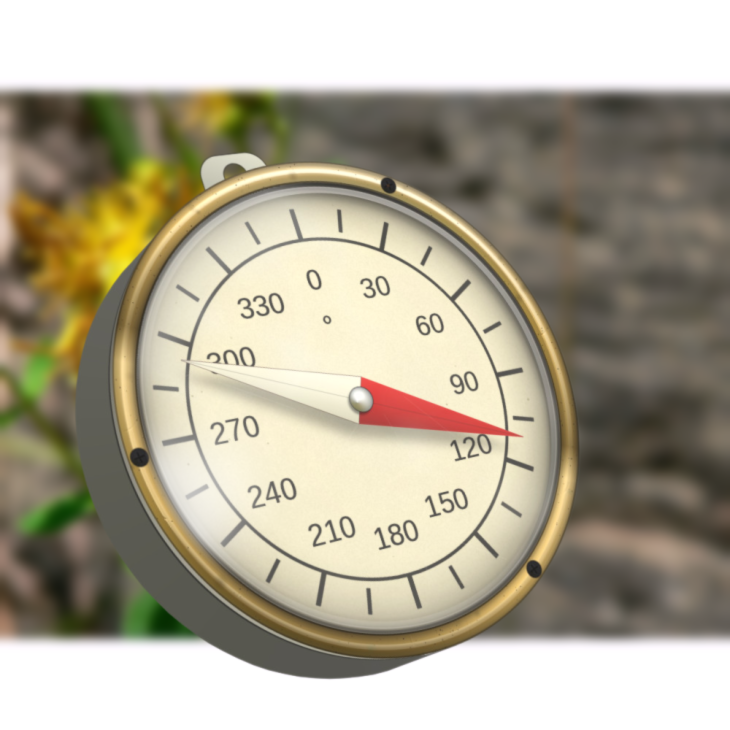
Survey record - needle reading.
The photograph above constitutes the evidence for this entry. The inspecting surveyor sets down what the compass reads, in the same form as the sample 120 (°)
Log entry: 112.5 (°)
